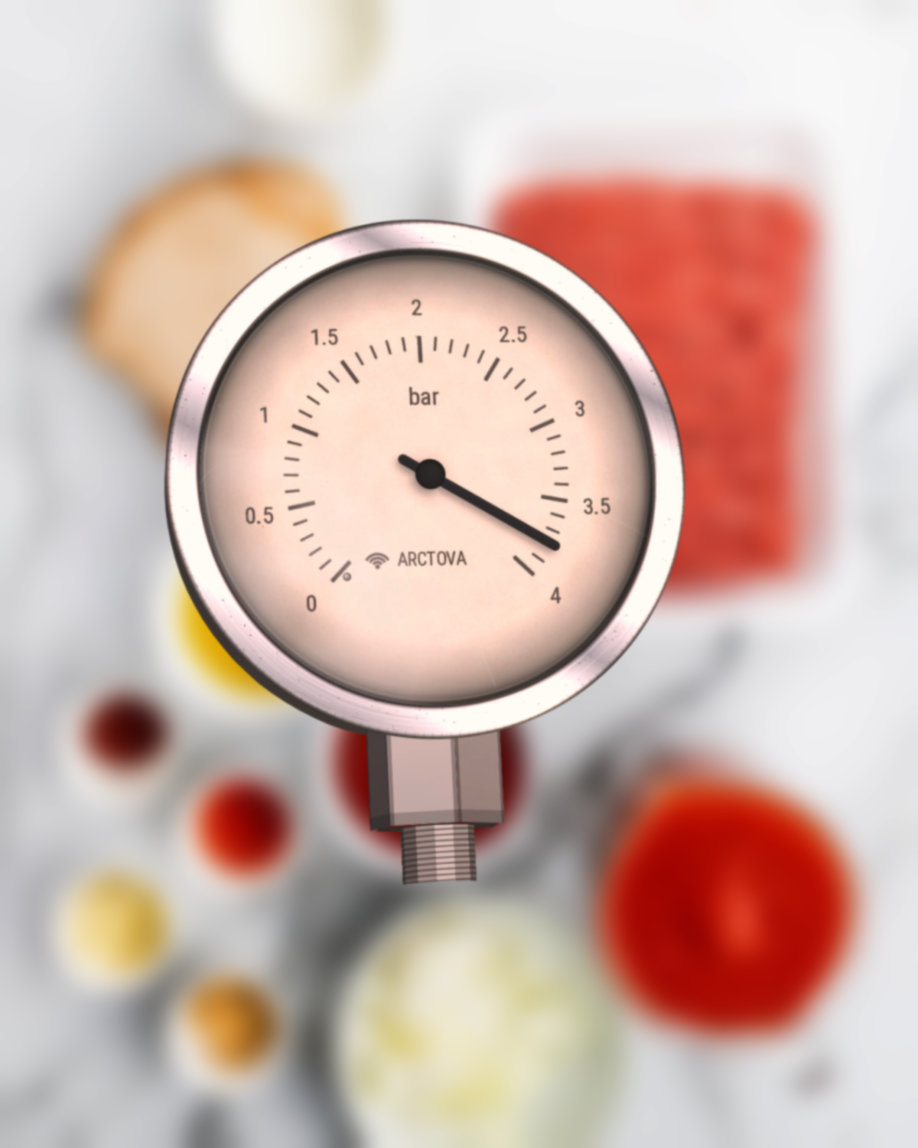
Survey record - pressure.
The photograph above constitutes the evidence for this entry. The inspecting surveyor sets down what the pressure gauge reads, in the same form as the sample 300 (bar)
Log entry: 3.8 (bar)
